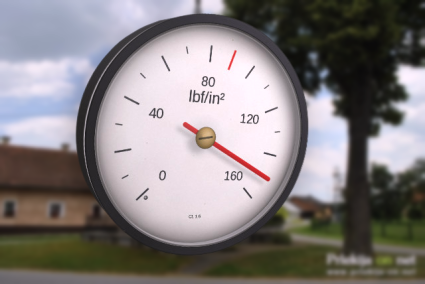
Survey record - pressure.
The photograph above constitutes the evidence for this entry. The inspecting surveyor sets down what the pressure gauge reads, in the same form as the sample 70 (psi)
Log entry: 150 (psi)
